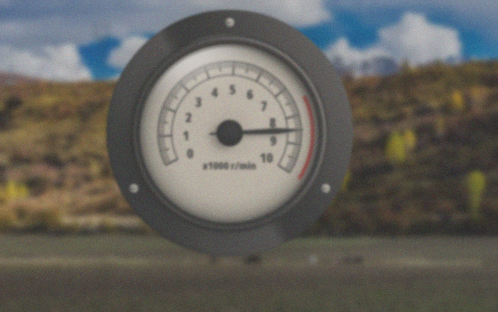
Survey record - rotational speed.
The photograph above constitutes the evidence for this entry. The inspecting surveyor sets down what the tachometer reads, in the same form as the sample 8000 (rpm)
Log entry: 8500 (rpm)
